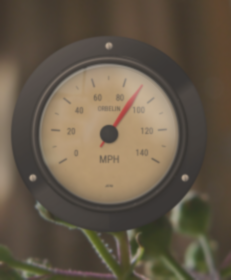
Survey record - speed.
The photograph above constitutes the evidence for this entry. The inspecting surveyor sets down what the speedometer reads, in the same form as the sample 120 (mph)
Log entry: 90 (mph)
